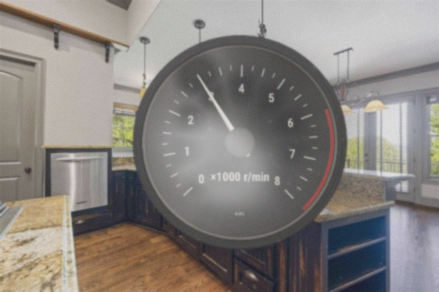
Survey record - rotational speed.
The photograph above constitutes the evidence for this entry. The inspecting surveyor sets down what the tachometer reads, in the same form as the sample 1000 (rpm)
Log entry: 3000 (rpm)
